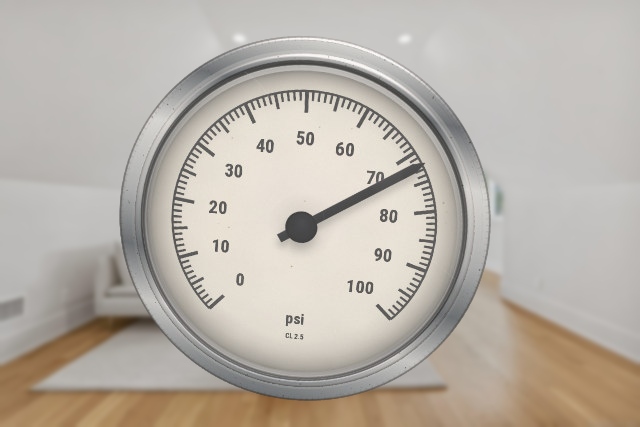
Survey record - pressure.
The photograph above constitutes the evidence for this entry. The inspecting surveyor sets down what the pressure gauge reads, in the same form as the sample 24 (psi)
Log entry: 72 (psi)
